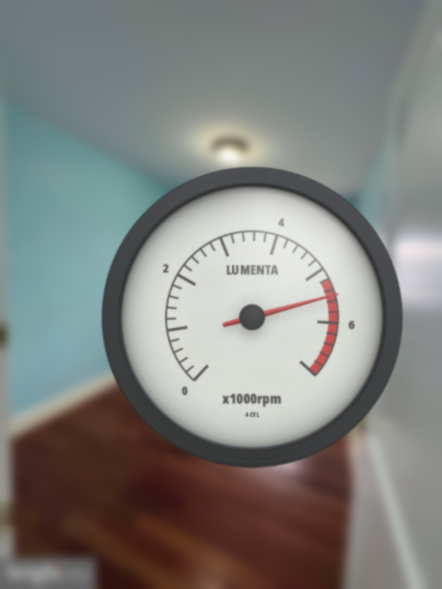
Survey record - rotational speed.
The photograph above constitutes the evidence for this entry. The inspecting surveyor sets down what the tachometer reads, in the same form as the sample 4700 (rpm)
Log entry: 5500 (rpm)
